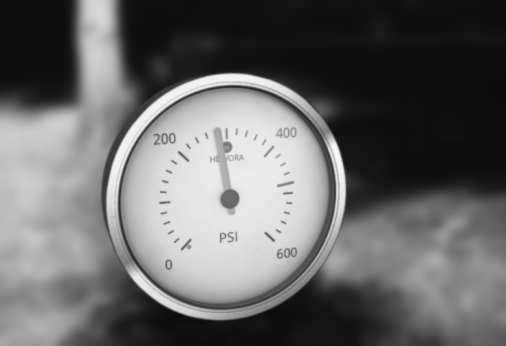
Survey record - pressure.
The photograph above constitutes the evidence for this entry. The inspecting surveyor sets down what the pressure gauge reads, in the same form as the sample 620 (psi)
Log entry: 280 (psi)
